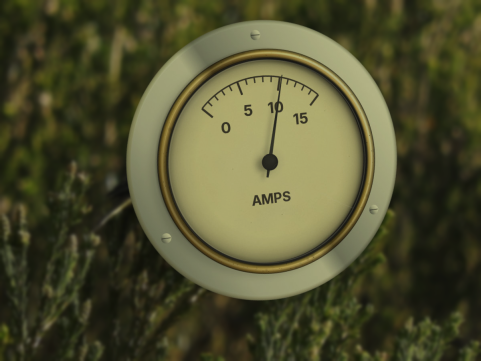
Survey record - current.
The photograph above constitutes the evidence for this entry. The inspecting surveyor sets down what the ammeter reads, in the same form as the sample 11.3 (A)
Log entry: 10 (A)
